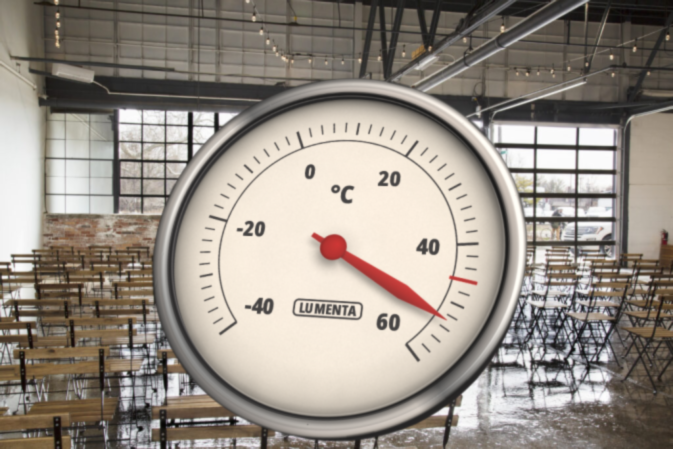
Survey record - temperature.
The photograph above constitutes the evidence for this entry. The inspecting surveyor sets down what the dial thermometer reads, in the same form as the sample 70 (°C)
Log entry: 53 (°C)
